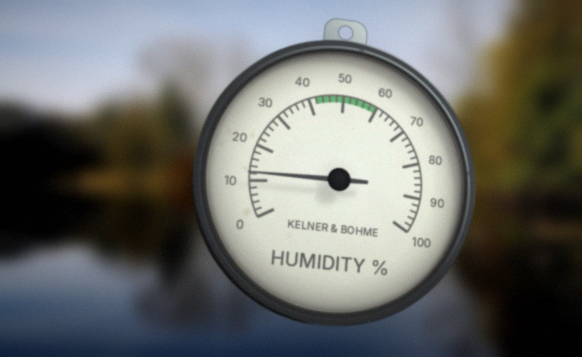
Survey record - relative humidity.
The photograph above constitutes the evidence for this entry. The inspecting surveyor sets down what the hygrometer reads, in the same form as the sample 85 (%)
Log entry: 12 (%)
